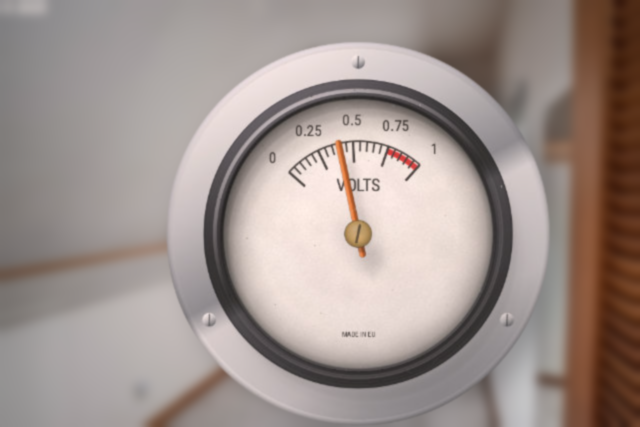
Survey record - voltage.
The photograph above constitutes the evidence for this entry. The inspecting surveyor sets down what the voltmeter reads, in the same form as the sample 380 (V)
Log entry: 0.4 (V)
